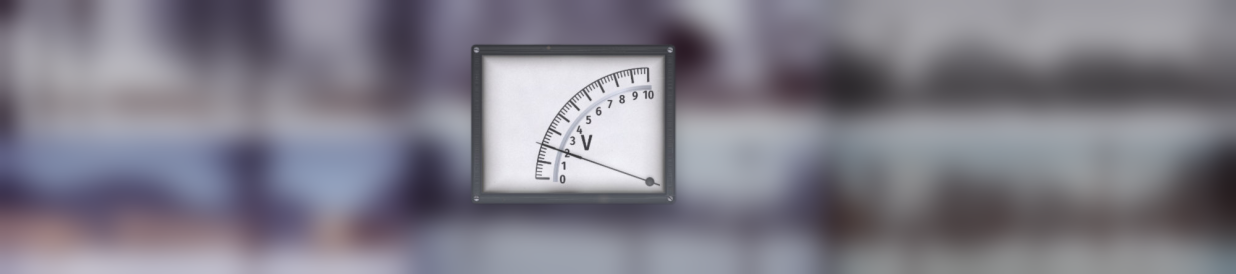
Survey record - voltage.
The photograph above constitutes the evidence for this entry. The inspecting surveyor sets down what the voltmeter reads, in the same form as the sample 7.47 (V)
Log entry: 2 (V)
